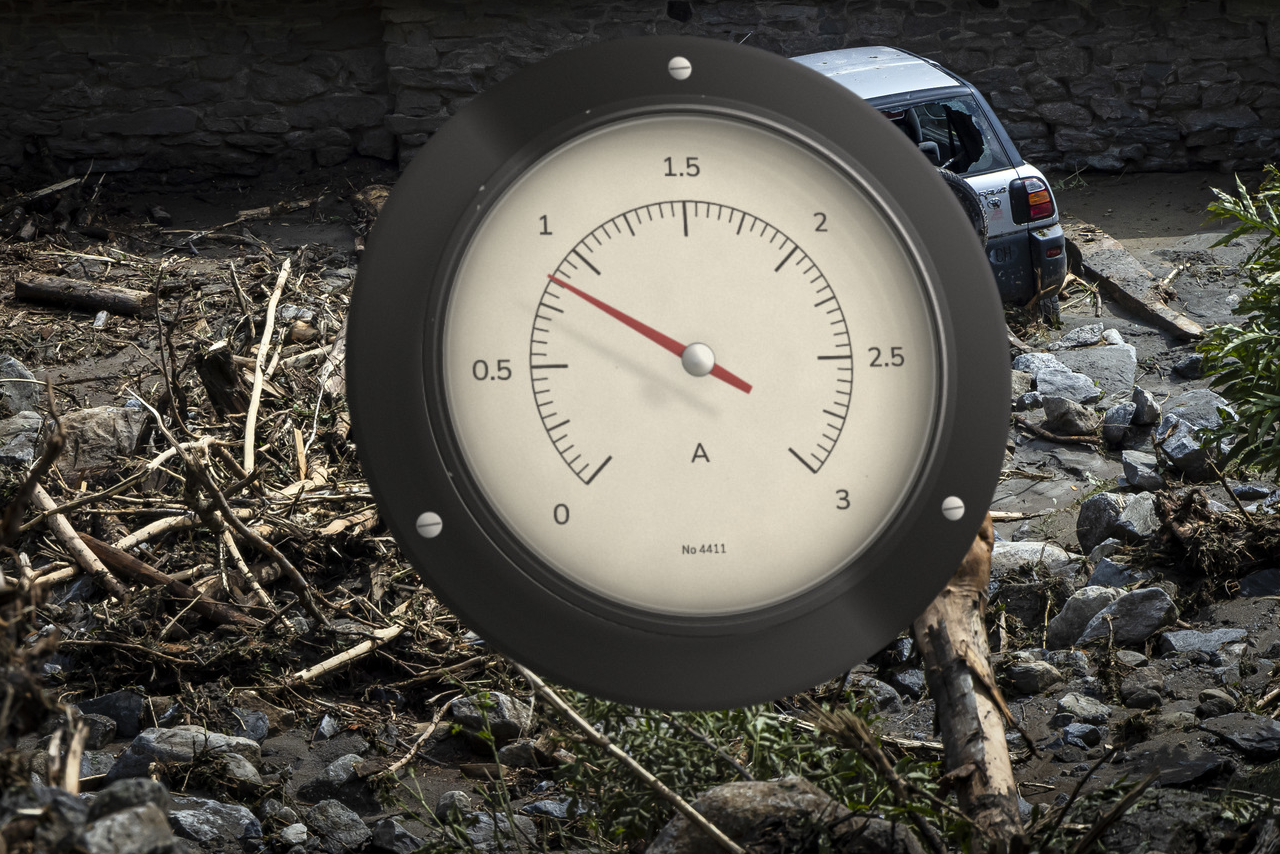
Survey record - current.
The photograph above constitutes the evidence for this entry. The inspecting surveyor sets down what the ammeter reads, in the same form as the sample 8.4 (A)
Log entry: 0.85 (A)
